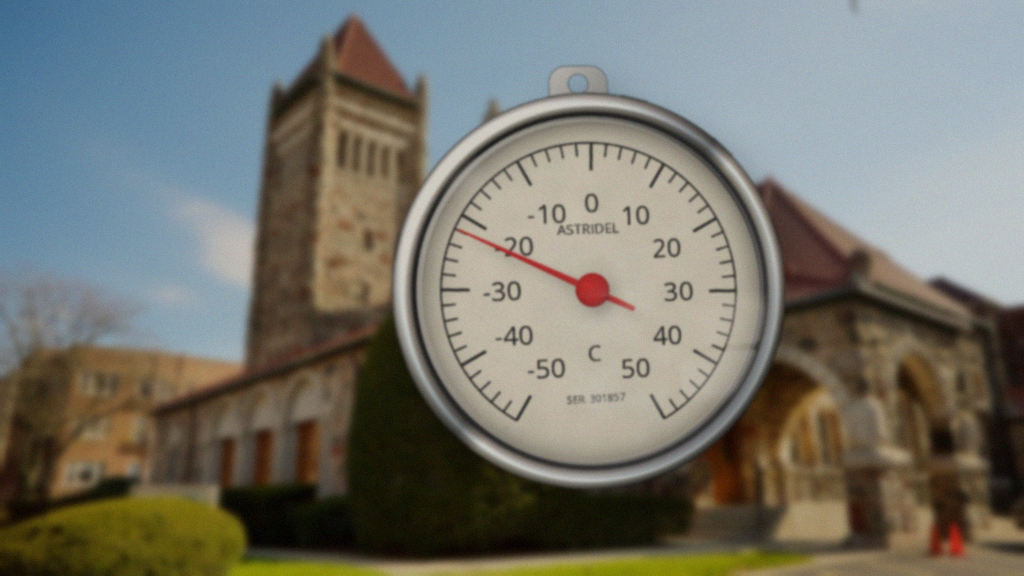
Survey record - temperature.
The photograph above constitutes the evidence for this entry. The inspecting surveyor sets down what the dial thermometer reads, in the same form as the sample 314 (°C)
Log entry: -22 (°C)
